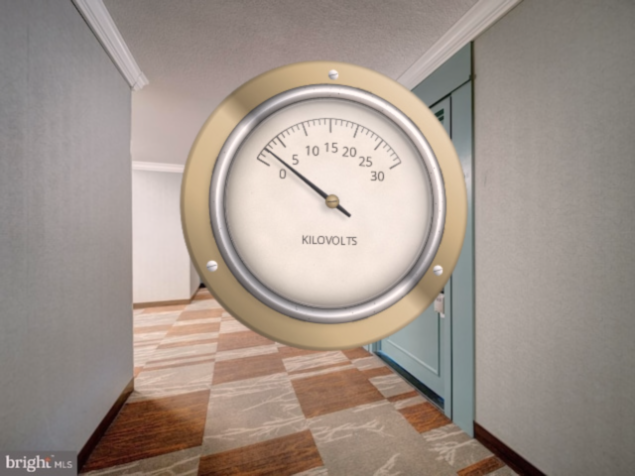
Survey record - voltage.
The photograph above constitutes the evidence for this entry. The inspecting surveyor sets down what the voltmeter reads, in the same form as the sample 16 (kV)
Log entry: 2 (kV)
